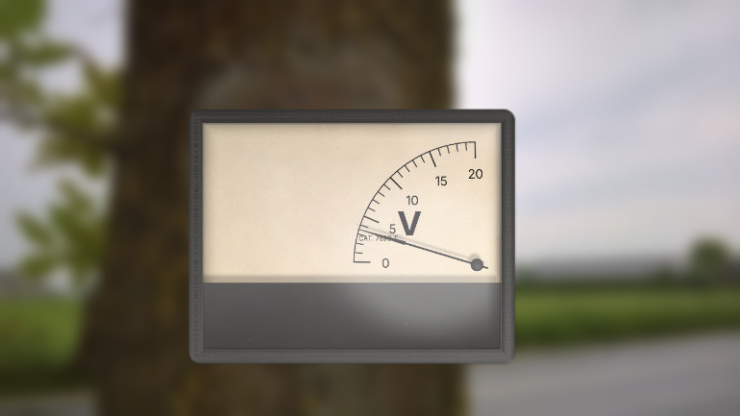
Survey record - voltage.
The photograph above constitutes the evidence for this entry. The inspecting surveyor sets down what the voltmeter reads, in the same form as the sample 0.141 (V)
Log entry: 3.5 (V)
